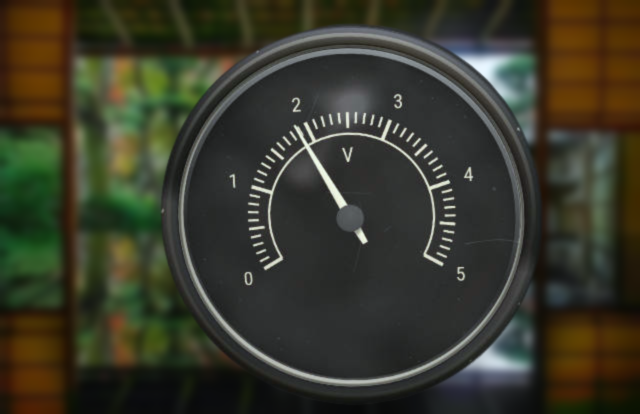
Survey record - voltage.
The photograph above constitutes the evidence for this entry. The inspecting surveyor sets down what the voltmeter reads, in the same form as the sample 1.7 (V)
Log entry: 1.9 (V)
